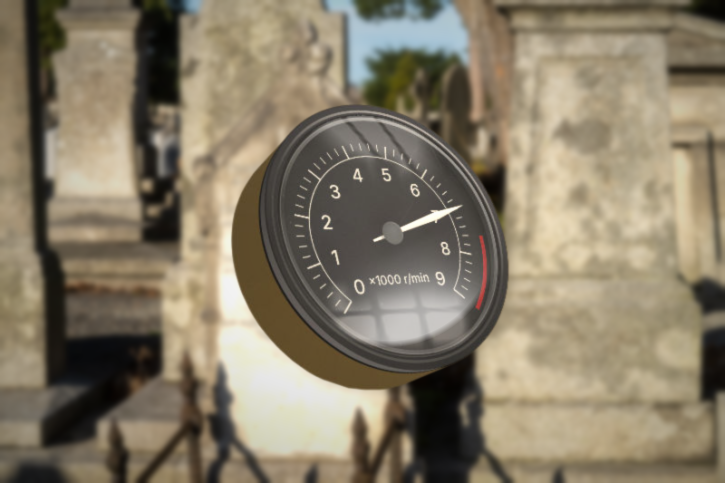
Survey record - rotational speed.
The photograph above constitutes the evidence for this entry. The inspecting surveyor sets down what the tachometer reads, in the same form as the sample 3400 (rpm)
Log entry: 7000 (rpm)
